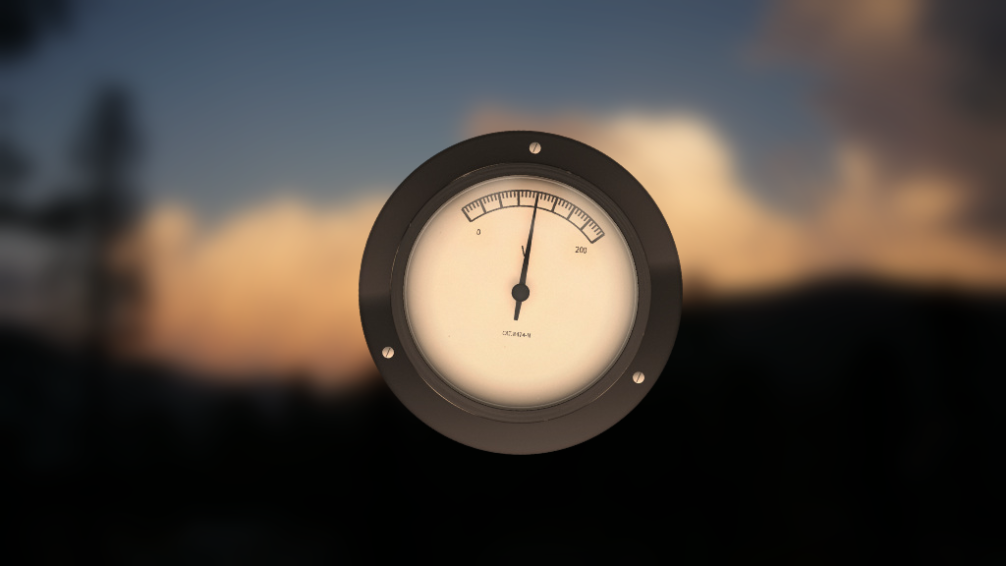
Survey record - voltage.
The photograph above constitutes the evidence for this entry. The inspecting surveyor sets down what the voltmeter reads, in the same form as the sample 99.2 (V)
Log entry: 100 (V)
